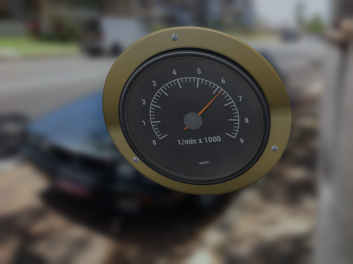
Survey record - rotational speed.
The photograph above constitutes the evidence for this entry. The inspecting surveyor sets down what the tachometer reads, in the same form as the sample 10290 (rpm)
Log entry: 6200 (rpm)
